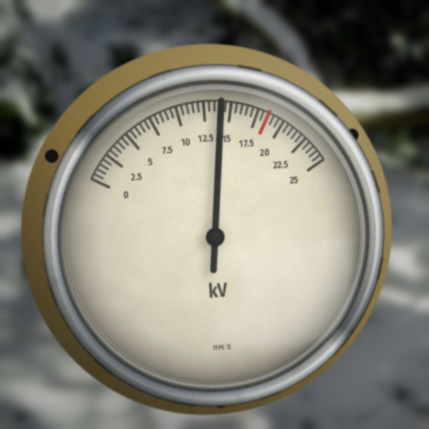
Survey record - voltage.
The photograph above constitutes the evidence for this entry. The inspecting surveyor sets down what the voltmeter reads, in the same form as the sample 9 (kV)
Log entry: 14 (kV)
